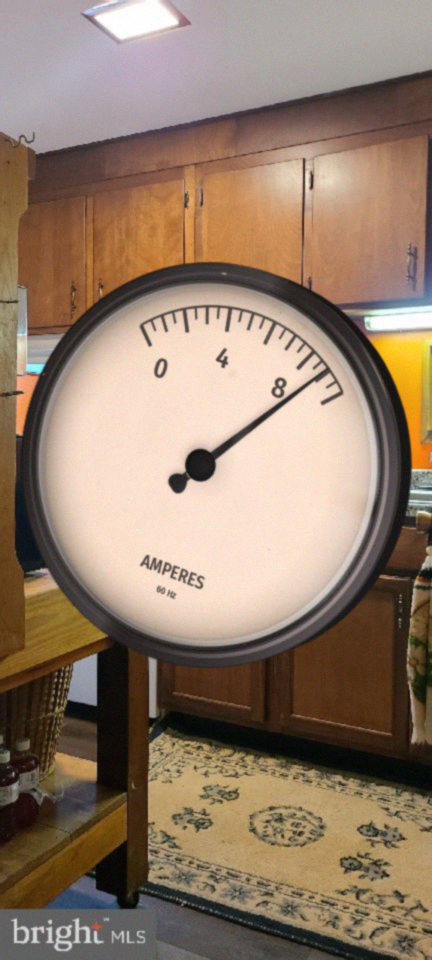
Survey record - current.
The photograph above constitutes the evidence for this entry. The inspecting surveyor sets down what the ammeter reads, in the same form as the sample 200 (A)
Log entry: 9 (A)
